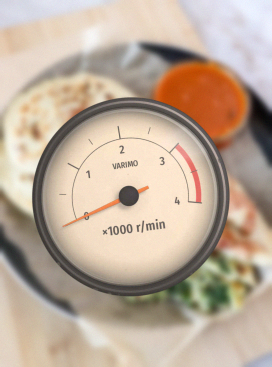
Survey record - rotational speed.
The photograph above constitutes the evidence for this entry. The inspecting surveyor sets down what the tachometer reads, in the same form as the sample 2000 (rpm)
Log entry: 0 (rpm)
